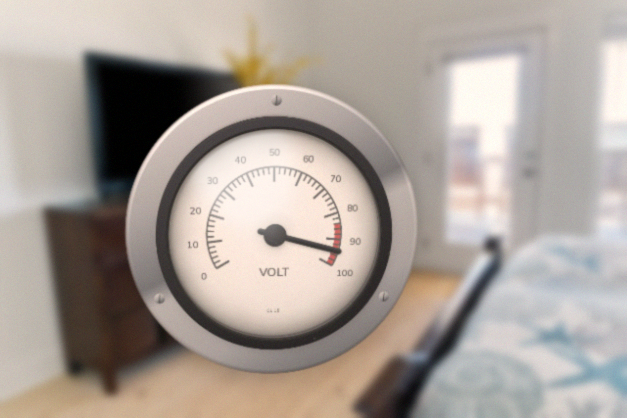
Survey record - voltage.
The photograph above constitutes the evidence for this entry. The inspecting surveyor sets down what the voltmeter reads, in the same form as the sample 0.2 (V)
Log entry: 94 (V)
